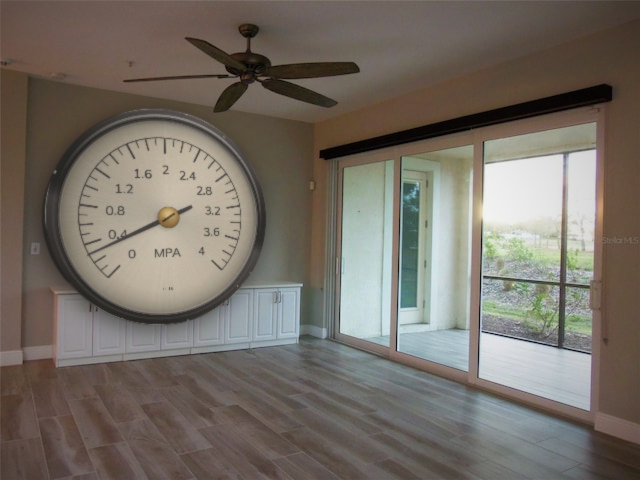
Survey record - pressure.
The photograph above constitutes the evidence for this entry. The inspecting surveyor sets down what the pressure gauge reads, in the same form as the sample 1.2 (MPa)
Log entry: 0.3 (MPa)
